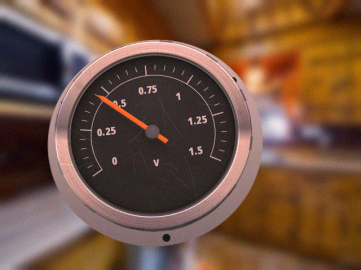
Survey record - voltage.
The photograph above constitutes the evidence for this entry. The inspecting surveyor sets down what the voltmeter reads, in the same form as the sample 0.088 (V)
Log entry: 0.45 (V)
